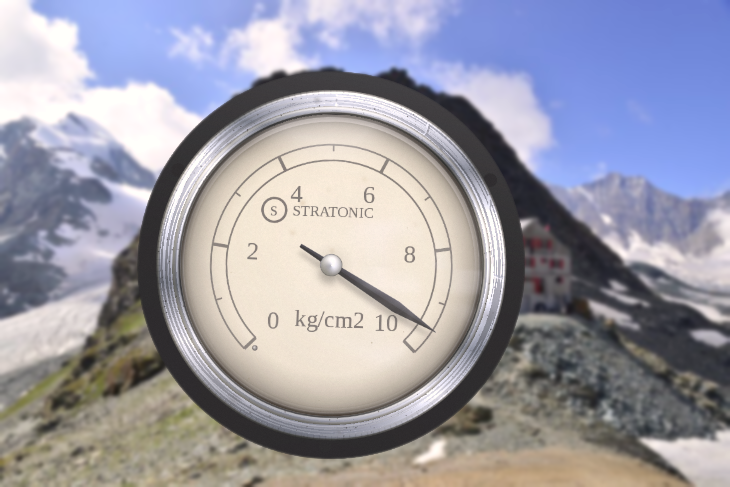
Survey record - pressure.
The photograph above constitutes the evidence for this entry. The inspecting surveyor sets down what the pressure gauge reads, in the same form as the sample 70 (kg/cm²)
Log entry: 9.5 (kg/cm²)
